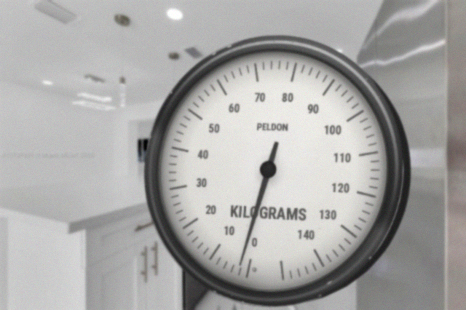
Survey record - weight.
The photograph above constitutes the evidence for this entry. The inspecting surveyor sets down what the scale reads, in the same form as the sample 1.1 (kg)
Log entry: 2 (kg)
